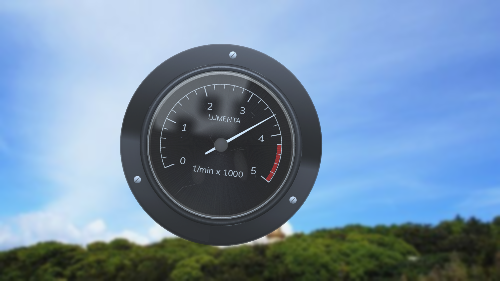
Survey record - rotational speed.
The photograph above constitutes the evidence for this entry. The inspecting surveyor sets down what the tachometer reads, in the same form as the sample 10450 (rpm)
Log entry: 3600 (rpm)
